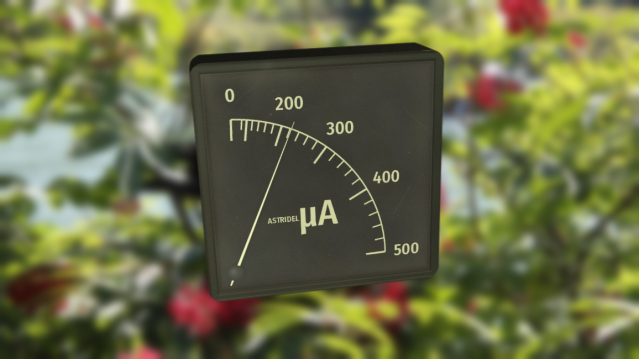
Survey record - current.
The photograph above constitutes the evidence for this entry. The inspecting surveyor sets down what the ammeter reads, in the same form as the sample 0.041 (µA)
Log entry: 220 (µA)
